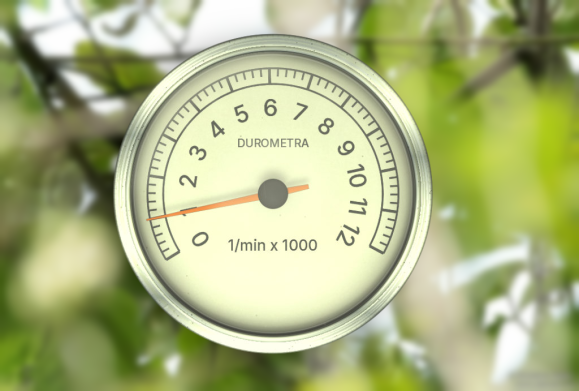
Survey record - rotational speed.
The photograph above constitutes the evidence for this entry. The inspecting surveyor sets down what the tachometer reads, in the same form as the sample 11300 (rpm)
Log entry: 1000 (rpm)
